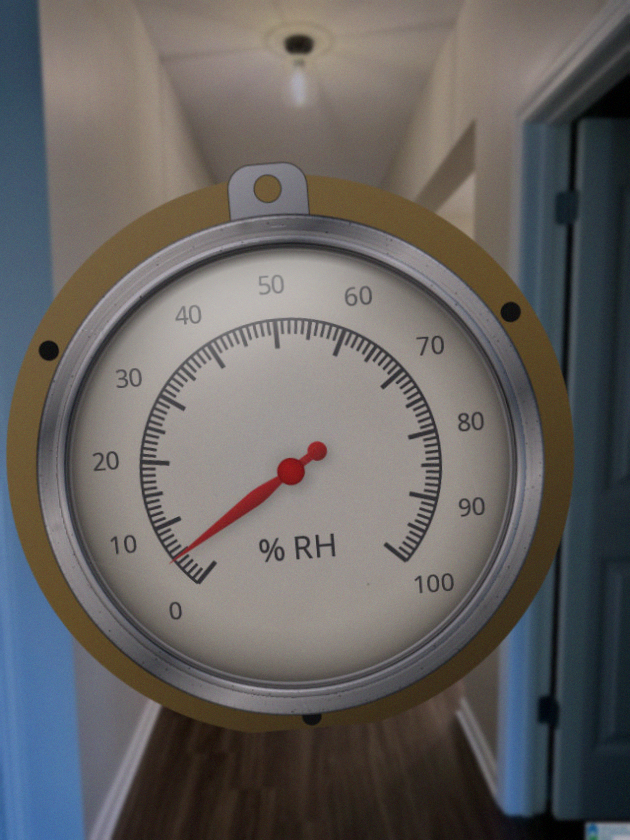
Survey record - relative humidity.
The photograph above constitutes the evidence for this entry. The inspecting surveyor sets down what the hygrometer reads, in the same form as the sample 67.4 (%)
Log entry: 5 (%)
